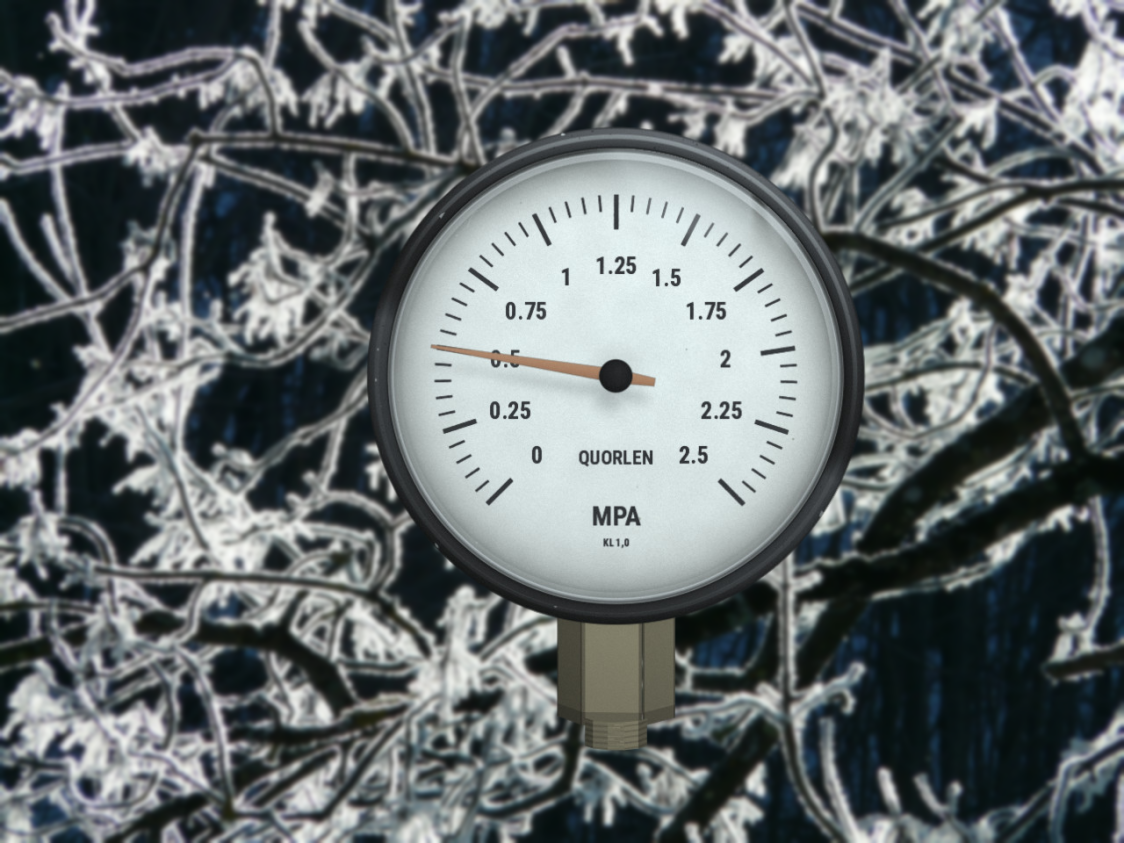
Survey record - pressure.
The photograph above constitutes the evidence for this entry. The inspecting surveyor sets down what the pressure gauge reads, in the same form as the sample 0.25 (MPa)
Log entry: 0.5 (MPa)
